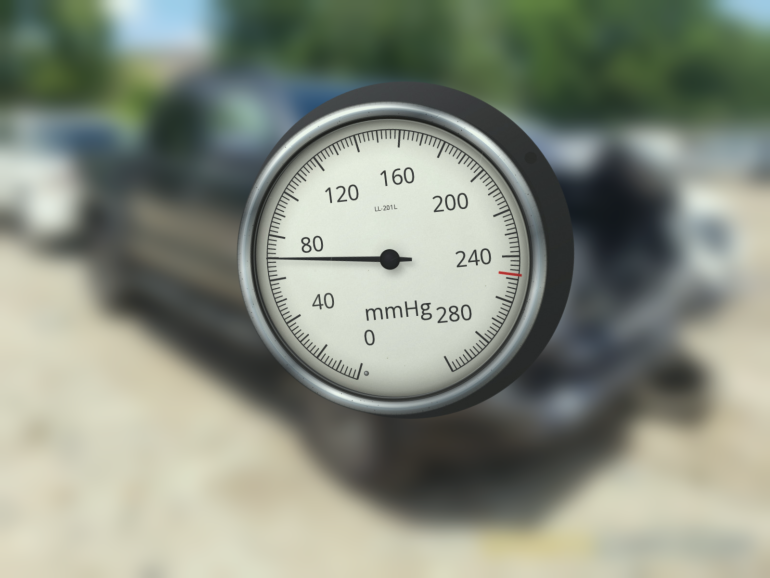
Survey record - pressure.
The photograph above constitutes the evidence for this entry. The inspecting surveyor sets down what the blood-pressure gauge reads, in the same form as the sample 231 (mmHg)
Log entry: 70 (mmHg)
